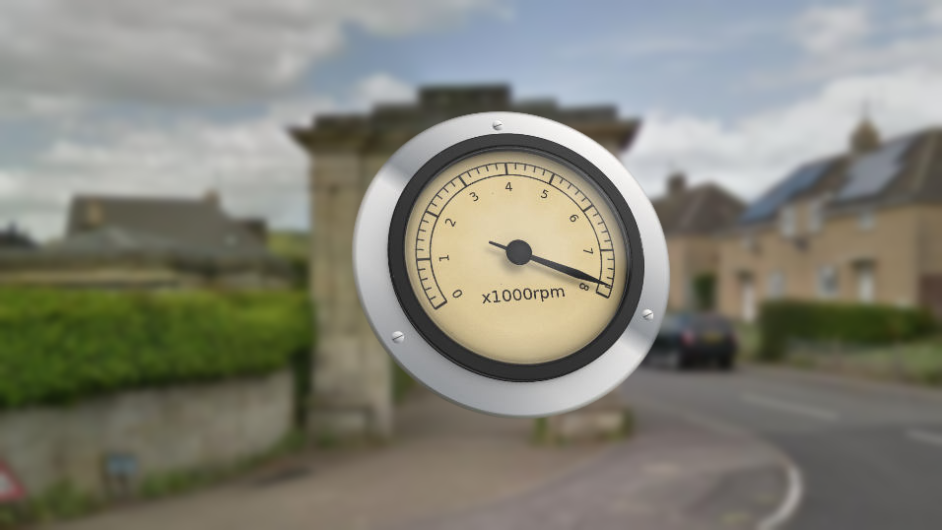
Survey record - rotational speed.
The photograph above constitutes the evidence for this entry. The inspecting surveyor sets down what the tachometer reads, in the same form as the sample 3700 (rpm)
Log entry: 7800 (rpm)
